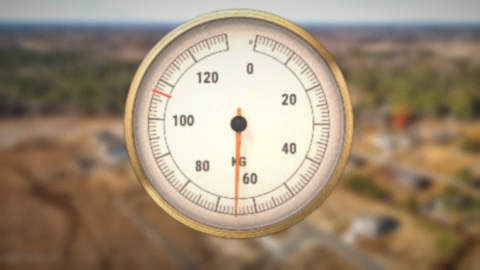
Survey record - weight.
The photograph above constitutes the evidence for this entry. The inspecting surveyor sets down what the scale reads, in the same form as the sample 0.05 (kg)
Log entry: 65 (kg)
